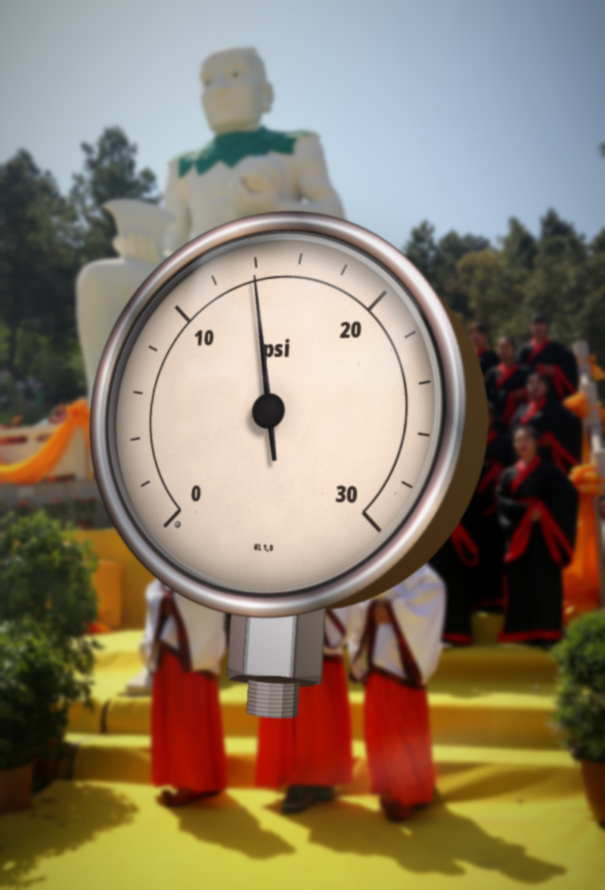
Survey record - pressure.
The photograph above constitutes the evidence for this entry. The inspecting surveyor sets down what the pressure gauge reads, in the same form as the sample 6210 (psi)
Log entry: 14 (psi)
